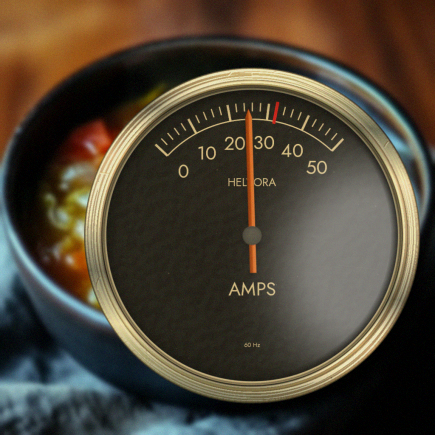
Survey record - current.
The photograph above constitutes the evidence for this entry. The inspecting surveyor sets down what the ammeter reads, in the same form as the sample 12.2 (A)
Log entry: 25 (A)
